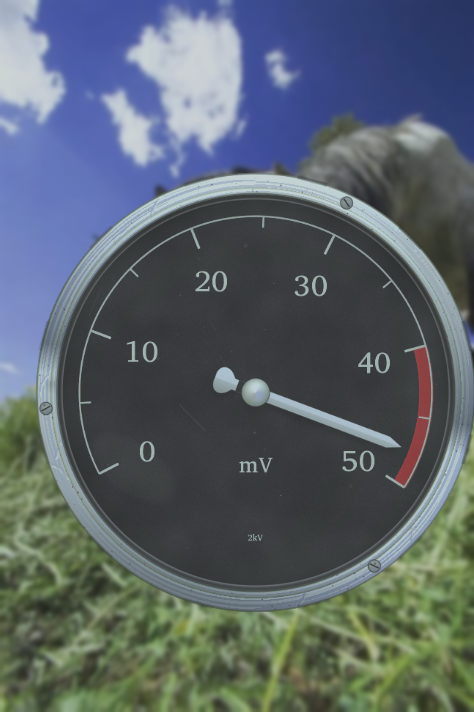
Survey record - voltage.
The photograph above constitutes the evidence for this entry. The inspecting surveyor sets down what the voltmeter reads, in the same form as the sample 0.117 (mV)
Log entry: 47.5 (mV)
